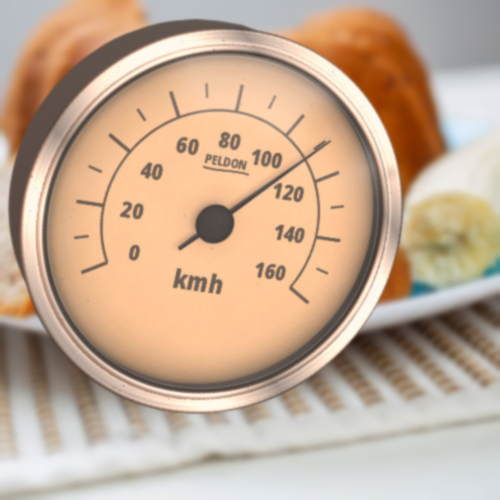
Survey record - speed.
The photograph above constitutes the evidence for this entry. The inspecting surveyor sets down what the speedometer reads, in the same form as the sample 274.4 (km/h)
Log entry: 110 (km/h)
